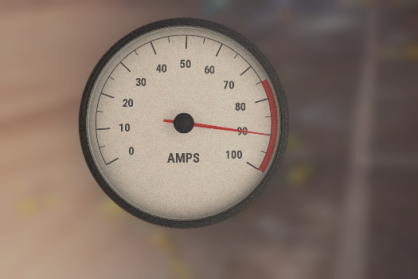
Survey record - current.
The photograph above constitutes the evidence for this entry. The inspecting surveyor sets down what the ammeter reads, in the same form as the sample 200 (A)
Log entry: 90 (A)
